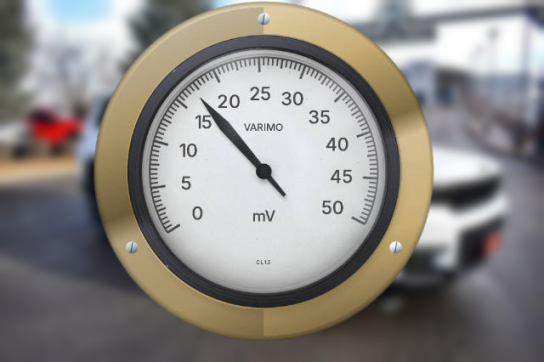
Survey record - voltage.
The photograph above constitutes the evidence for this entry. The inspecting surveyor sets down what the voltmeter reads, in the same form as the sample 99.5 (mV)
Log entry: 17 (mV)
